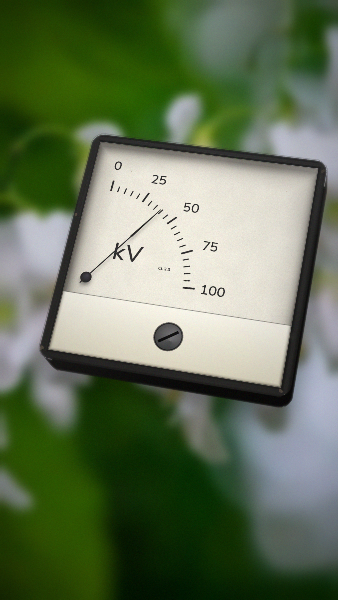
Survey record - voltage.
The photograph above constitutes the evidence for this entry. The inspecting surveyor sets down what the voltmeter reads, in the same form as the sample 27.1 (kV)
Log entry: 40 (kV)
